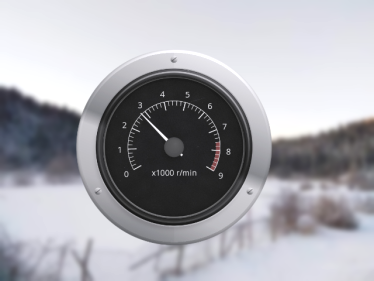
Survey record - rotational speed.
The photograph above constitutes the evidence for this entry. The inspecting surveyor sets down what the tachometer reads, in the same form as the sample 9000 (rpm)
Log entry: 2800 (rpm)
